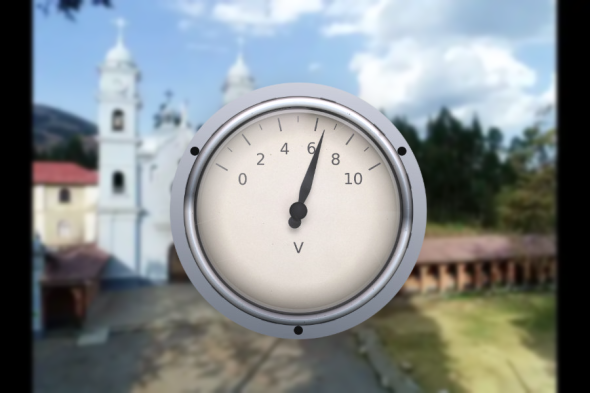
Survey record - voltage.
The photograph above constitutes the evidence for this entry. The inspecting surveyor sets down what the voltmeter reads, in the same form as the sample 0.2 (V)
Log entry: 6.5 (V)
